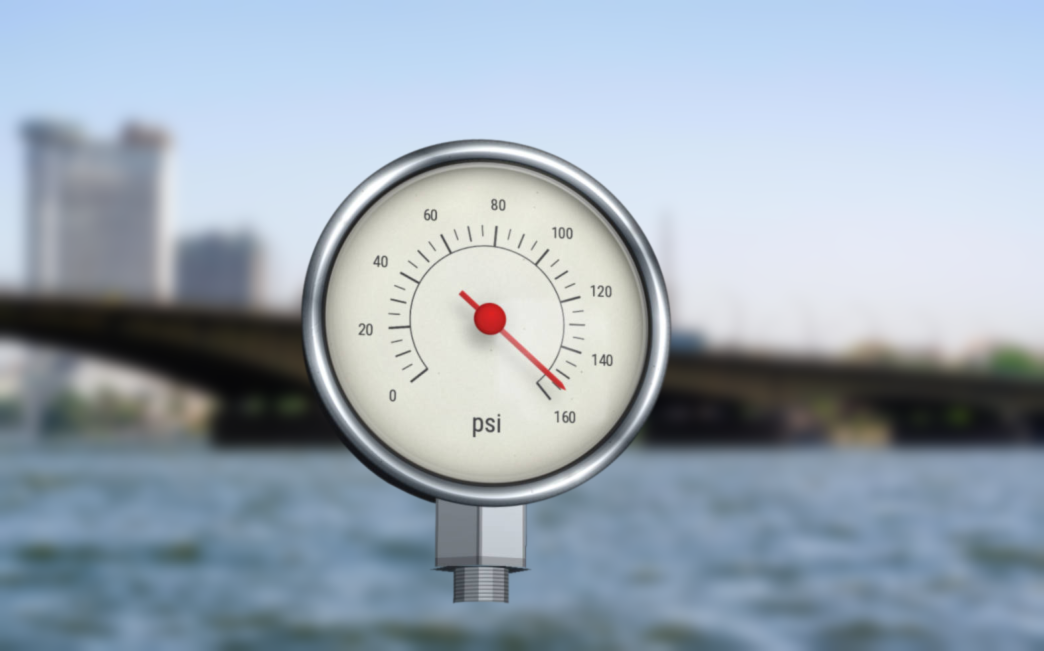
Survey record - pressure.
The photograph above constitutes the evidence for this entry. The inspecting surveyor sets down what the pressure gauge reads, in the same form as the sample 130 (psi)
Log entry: 155 (psi)
